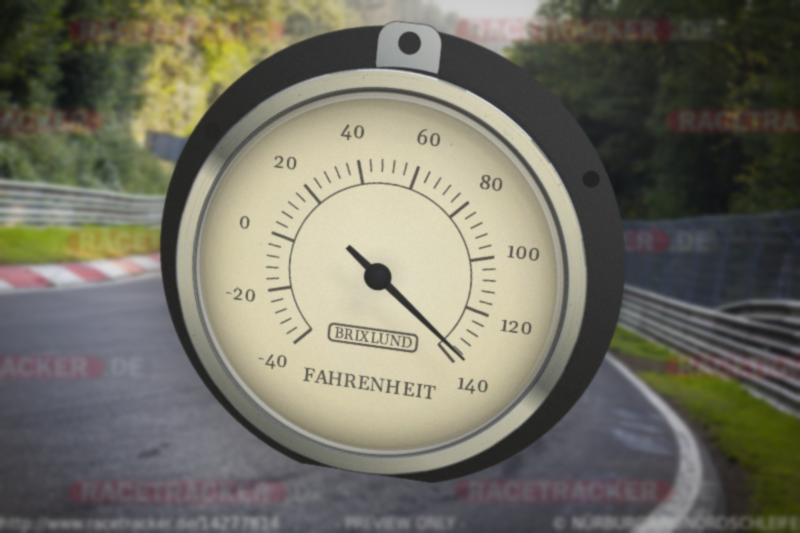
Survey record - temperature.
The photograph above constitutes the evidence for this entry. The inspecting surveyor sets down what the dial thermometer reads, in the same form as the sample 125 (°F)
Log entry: 136 (°F)
